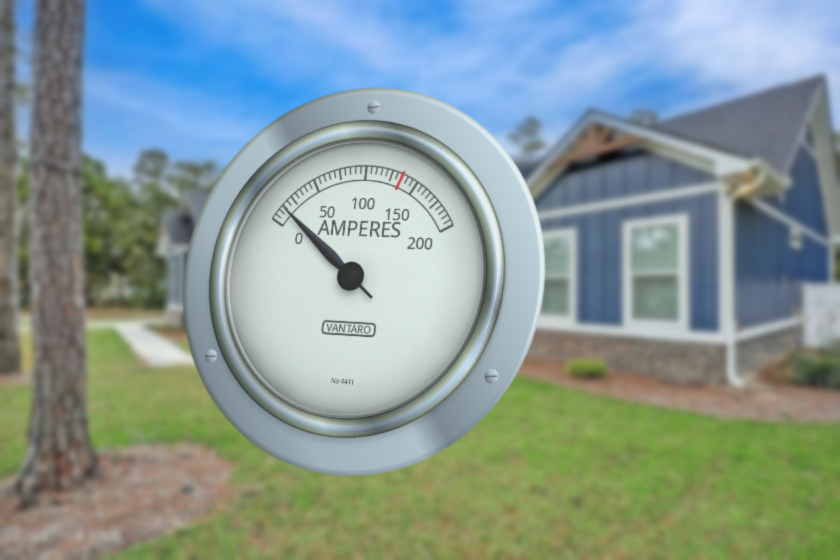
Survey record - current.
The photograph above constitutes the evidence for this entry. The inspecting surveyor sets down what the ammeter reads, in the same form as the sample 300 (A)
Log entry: 15 (A)
